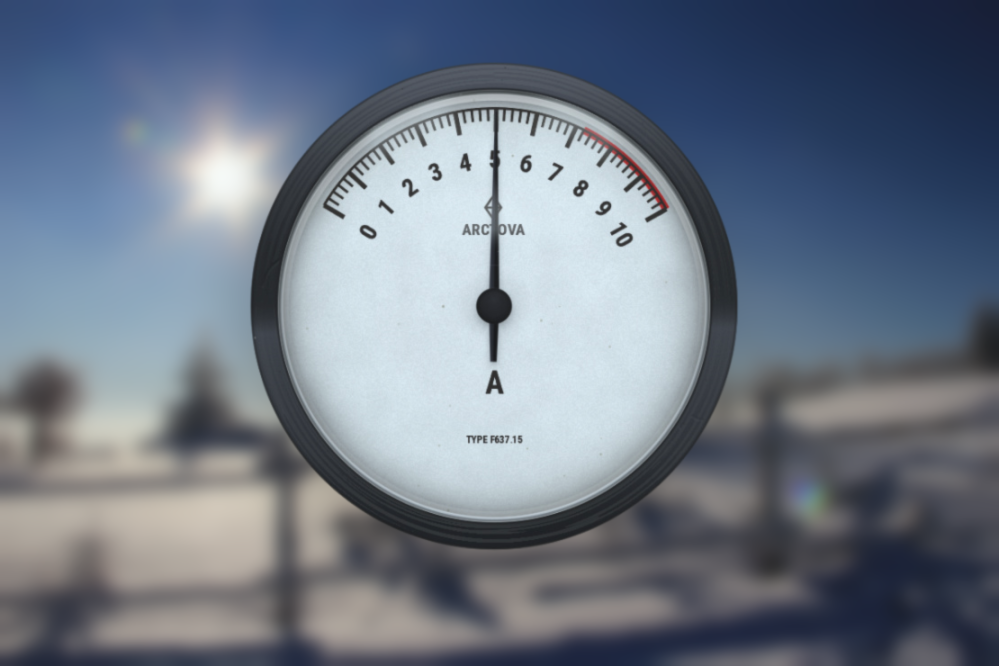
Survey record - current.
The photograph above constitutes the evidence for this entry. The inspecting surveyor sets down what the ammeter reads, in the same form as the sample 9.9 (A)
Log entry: 5 (A)
